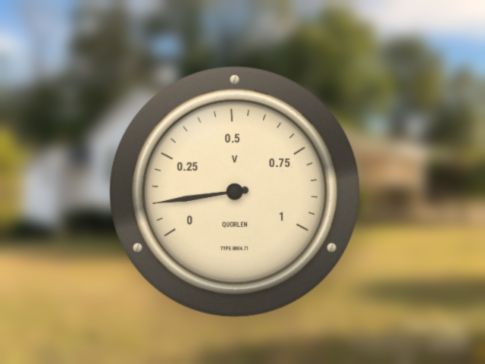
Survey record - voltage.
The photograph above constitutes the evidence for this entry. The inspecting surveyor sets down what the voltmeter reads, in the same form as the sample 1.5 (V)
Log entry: 0.1 (V)
